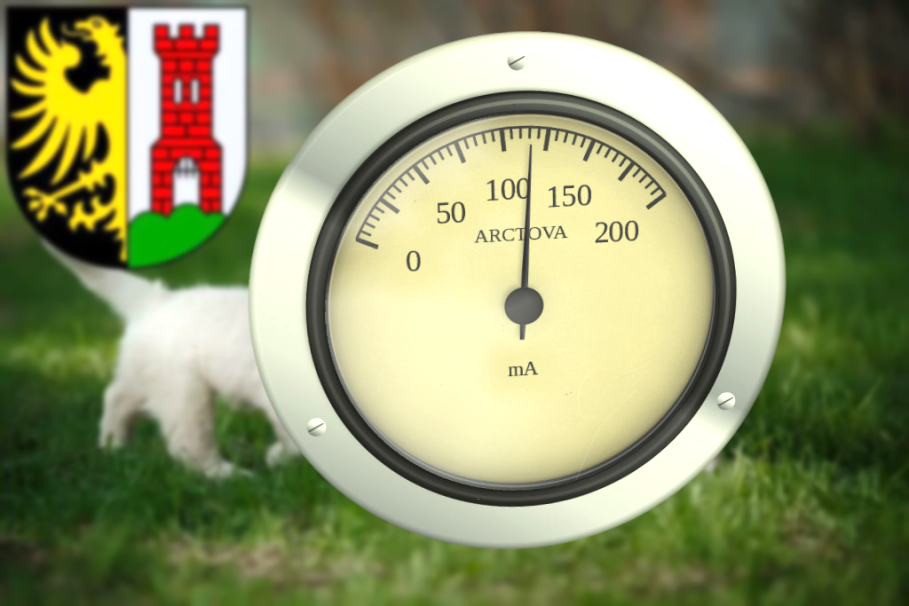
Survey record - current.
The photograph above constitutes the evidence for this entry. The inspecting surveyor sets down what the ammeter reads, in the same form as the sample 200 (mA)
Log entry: 115 (mA)
